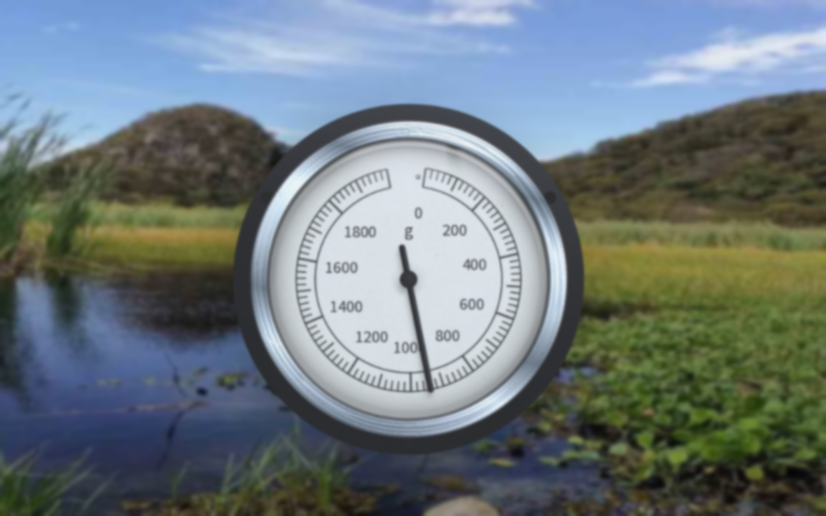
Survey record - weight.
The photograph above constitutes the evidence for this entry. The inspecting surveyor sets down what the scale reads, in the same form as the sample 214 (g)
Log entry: 940 (g)
